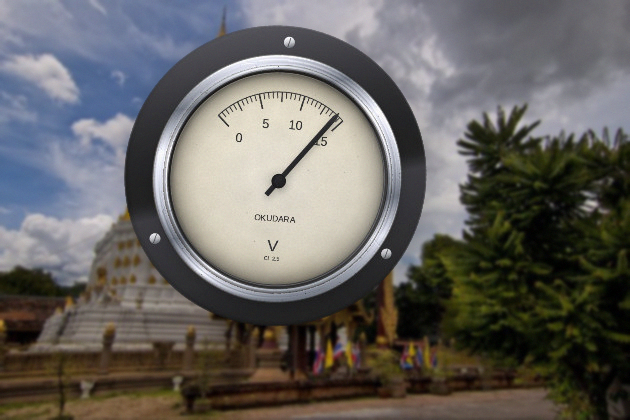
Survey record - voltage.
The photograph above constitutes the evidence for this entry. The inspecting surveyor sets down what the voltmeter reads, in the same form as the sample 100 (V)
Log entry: 14 (V)
